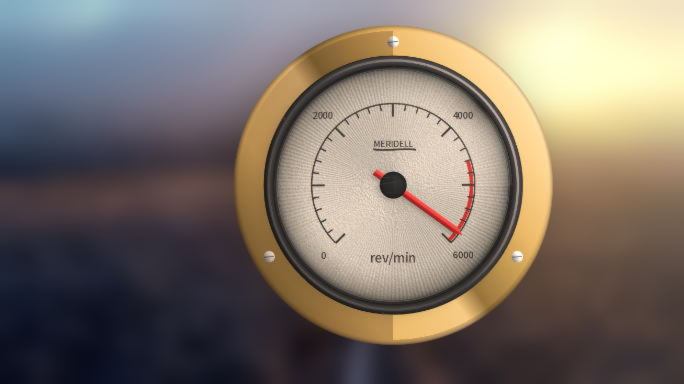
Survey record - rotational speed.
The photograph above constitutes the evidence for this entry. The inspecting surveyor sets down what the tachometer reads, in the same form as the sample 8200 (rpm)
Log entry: 5800 (rpm)
